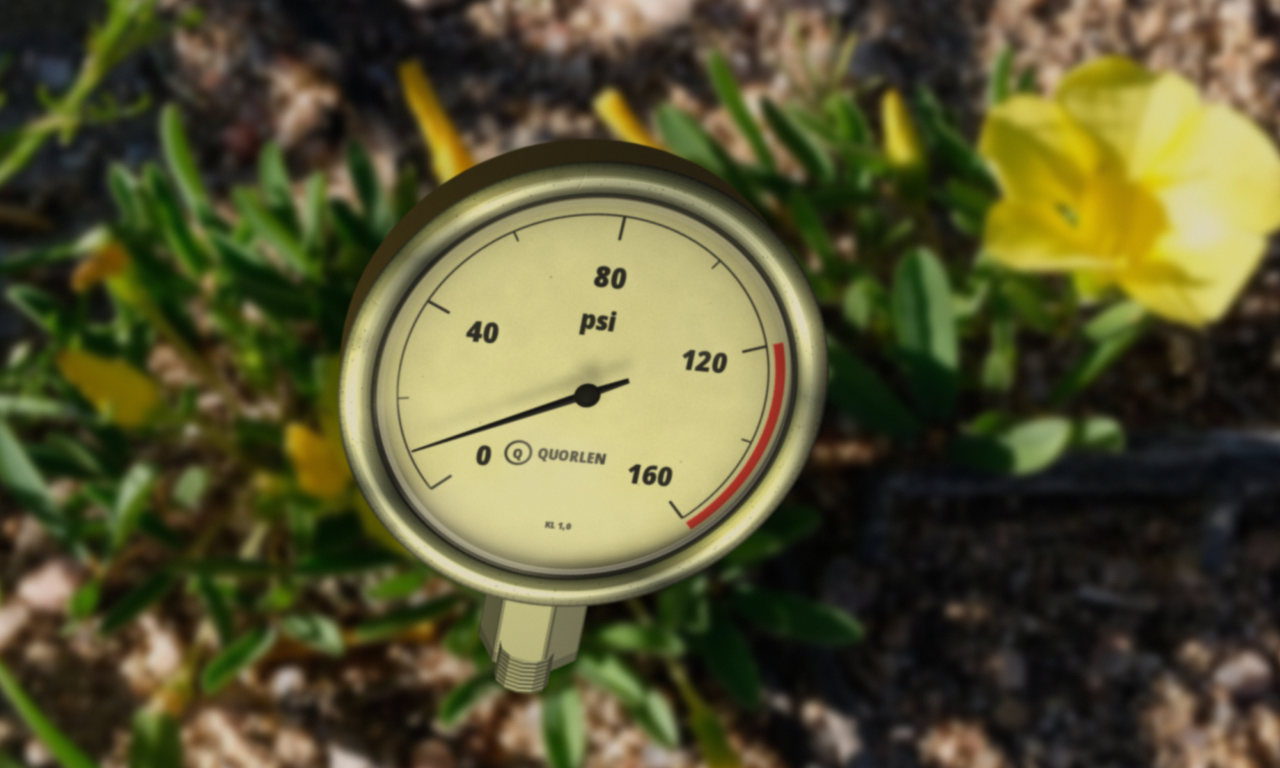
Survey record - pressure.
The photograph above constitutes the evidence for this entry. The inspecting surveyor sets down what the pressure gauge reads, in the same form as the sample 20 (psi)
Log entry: 10 (psi)
